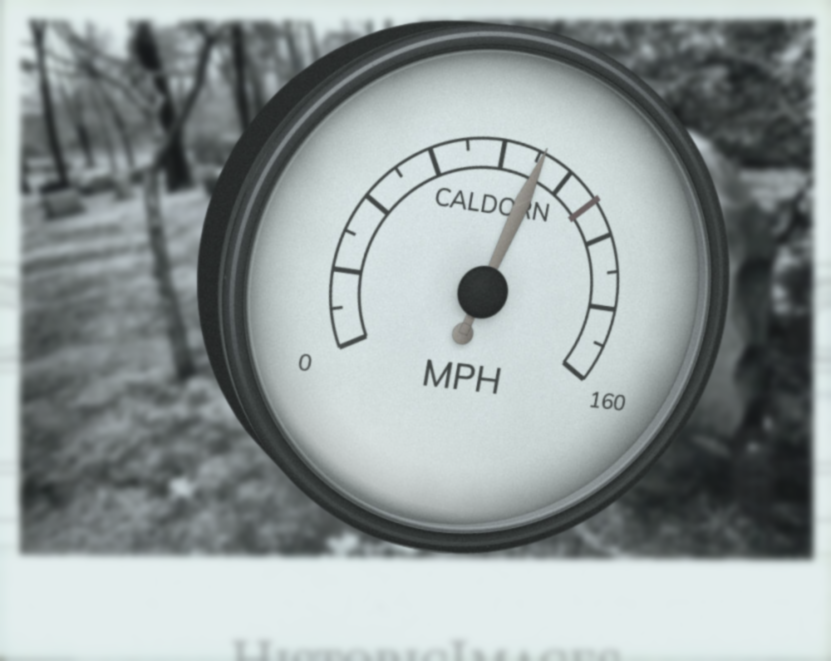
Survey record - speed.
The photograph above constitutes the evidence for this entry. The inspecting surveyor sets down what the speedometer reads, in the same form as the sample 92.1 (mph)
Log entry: 90 (mph)
